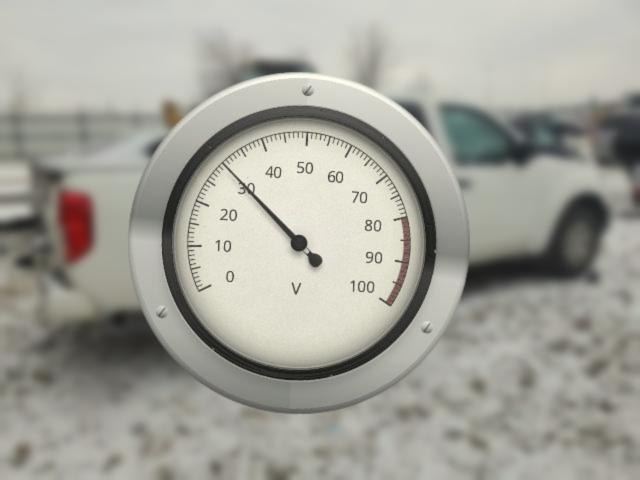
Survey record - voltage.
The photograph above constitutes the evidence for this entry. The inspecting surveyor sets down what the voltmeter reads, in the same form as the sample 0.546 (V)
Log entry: 30 (V)
